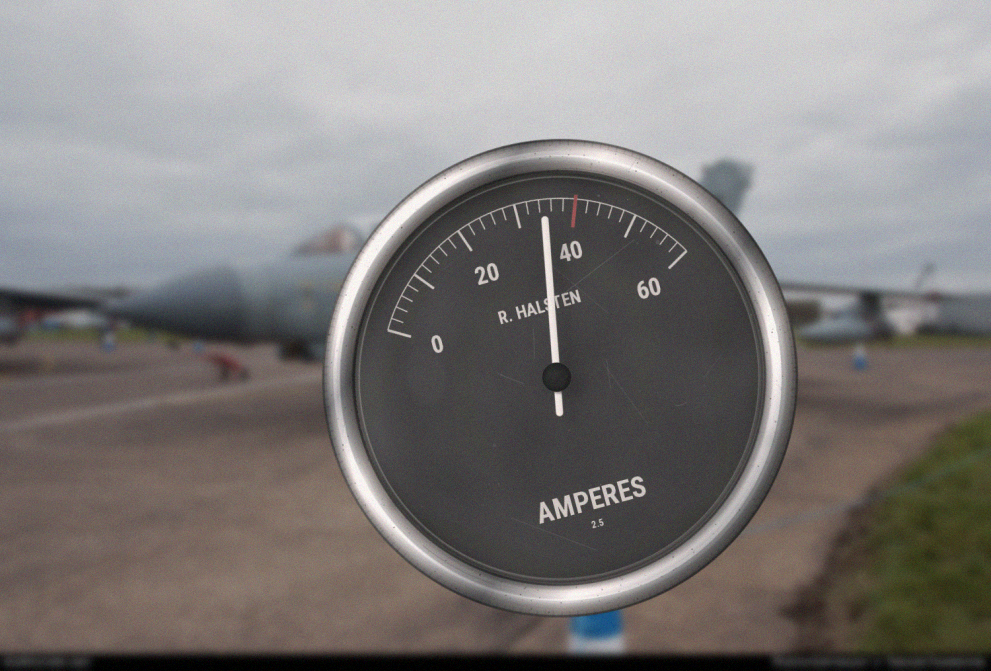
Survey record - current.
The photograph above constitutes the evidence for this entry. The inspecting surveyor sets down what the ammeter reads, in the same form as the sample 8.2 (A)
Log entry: 35 (A)
